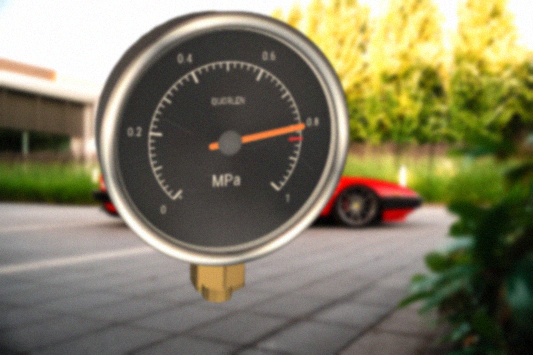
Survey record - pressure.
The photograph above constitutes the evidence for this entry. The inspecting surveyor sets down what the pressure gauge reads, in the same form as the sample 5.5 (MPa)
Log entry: 0.8 (MPa)
